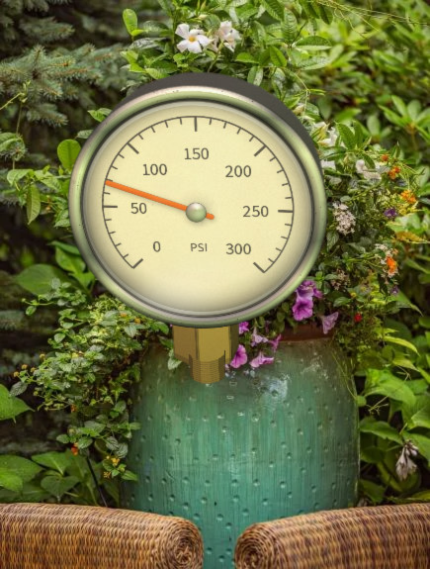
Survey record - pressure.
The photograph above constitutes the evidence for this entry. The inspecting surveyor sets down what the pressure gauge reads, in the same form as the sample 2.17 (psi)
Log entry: 70 (psi)
